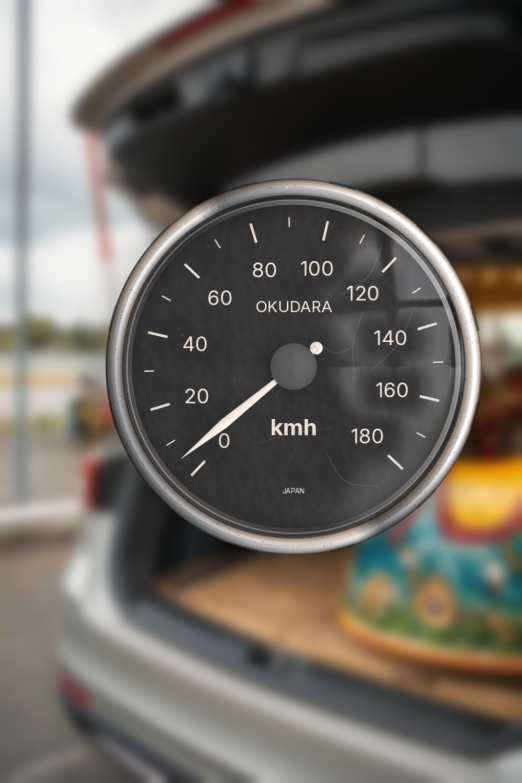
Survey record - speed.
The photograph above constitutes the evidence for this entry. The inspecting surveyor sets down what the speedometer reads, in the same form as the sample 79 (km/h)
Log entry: 5 (km/h)
